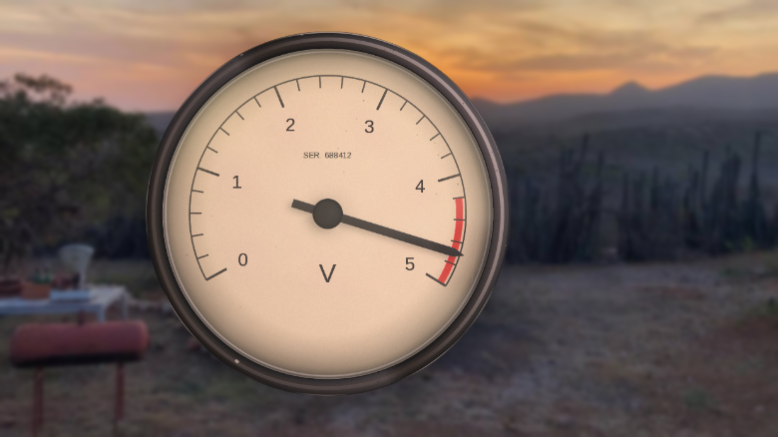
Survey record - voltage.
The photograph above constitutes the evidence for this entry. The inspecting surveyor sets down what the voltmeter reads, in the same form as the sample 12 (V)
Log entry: 4.7 (V)
